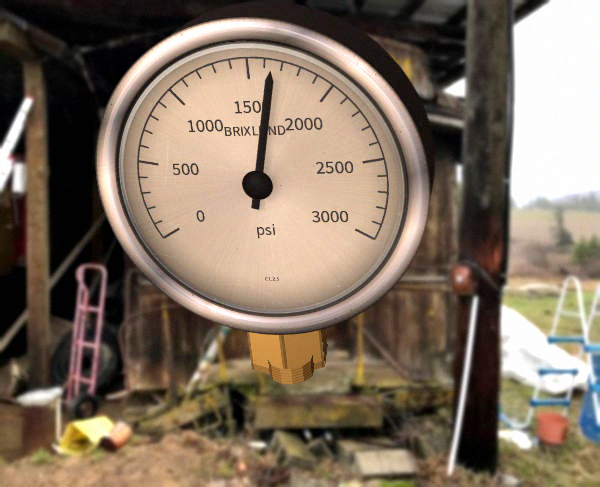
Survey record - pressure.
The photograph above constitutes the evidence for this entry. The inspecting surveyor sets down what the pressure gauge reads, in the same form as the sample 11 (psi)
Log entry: 1650 (psi)
